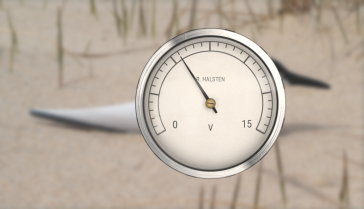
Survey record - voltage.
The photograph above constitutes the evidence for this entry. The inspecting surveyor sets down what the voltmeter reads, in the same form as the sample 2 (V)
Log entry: 5.5 (V)
